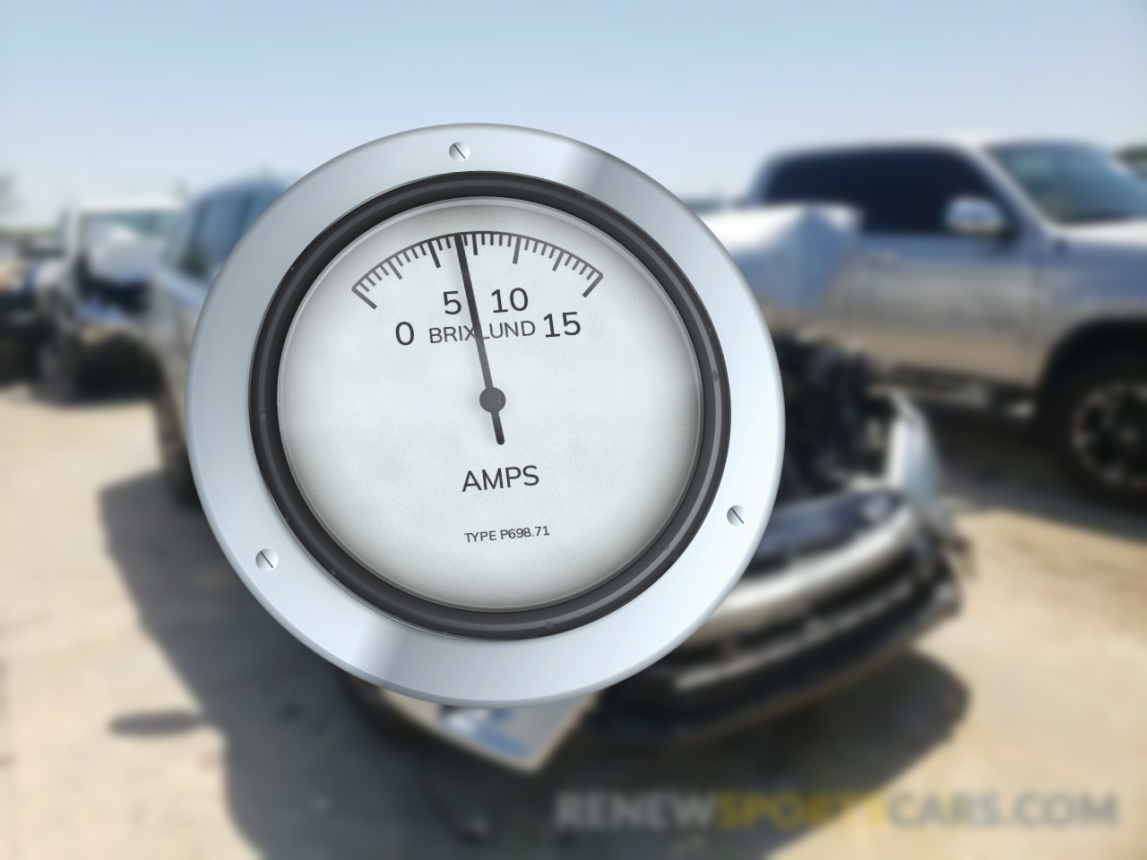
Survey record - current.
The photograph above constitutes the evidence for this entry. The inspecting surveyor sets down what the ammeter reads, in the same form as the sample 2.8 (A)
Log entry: 6.5 (A)
